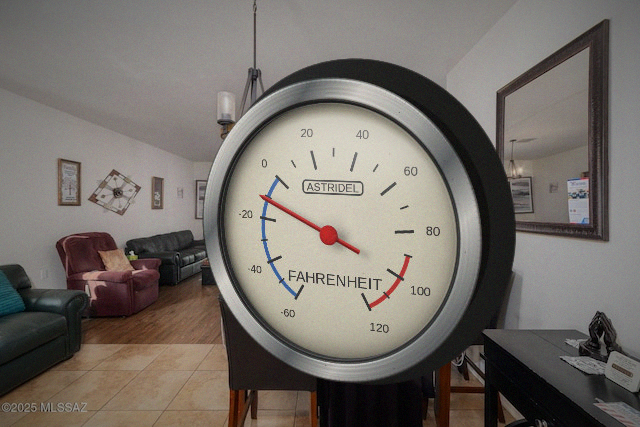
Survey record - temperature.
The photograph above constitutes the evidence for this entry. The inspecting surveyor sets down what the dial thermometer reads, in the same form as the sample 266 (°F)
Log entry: -10 (°F)
